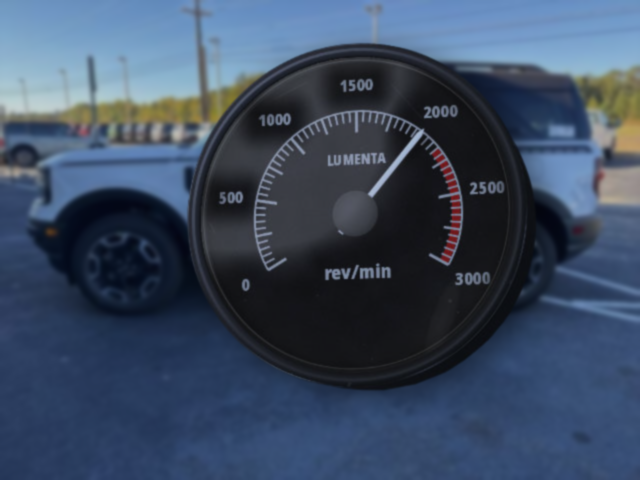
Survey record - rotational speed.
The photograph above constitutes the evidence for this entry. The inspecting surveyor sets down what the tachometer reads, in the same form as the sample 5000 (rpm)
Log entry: 2000 (rpm)
